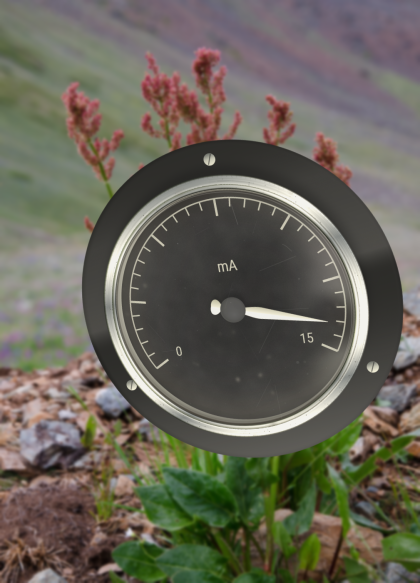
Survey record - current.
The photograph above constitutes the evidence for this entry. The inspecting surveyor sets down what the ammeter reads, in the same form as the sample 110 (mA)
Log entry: 14 (mA)
